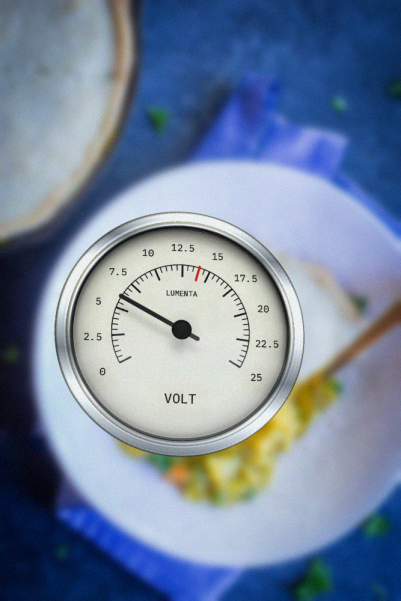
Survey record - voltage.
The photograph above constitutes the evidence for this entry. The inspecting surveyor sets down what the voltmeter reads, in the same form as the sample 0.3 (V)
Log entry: 6 (V)
